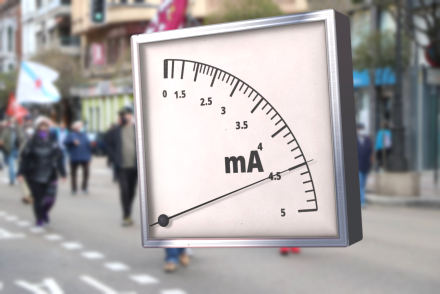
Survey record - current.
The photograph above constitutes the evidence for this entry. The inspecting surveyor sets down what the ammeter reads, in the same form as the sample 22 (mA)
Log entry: 4.5 (mA)
